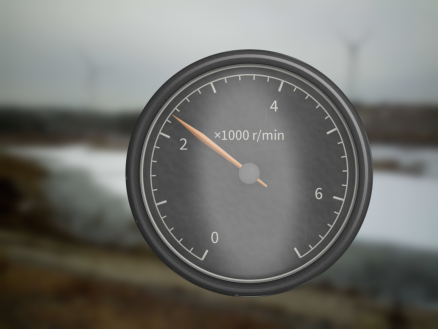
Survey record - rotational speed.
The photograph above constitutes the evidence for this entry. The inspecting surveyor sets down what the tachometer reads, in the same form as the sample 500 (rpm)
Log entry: 2300 (rpm)
